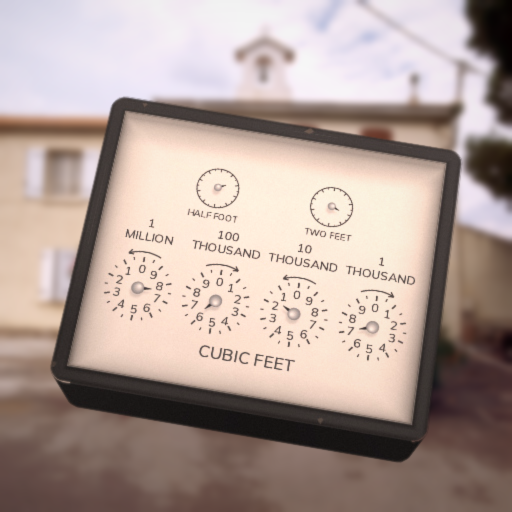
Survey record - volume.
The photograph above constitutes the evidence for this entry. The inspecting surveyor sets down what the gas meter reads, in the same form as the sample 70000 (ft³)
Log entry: 761700 (ft³)
